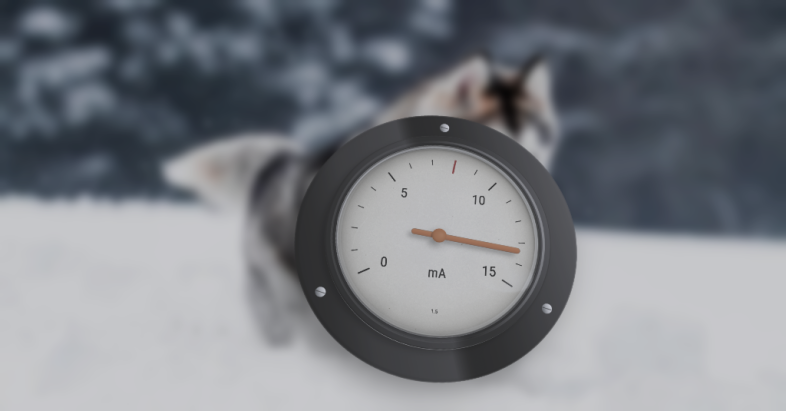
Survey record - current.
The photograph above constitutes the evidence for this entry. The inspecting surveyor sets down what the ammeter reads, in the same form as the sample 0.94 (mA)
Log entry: 13.5 (mA)
